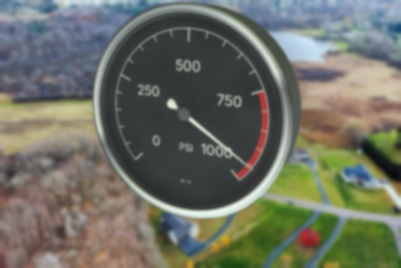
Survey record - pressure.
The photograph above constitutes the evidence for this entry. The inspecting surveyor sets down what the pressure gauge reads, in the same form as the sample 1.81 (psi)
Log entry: 950 (psi)
